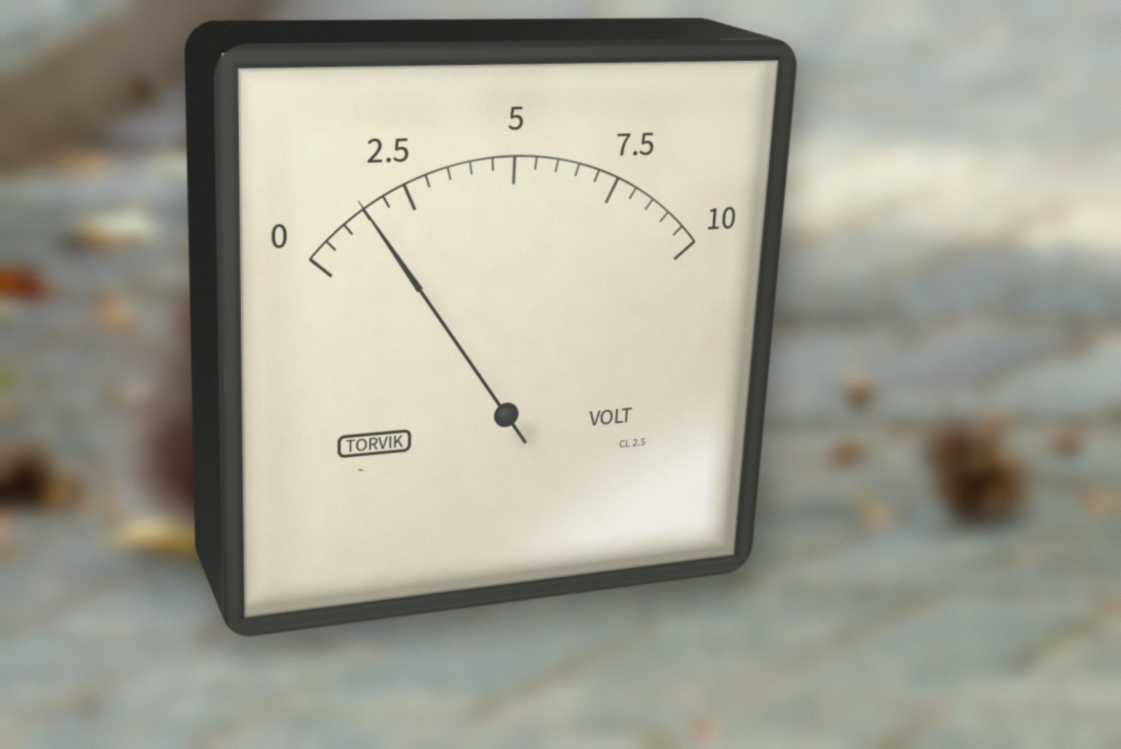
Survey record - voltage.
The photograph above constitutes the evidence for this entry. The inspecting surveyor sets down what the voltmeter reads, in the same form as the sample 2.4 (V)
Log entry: 1.5 (V)
